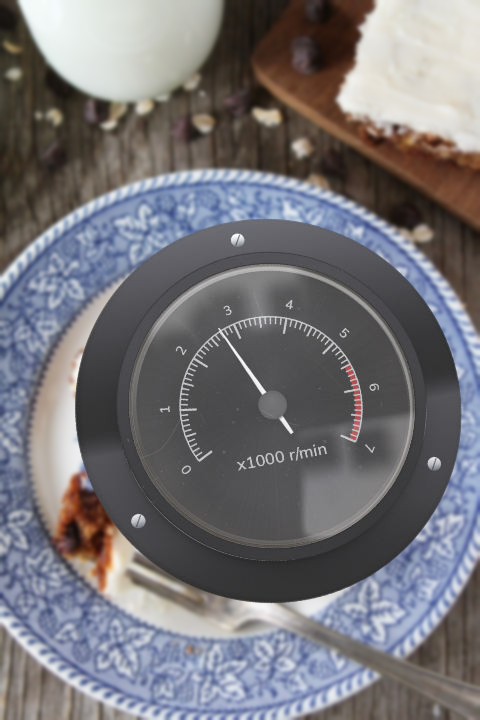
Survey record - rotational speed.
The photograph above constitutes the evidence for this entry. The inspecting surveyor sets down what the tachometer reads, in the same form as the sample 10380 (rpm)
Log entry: 2700 (rpm)
